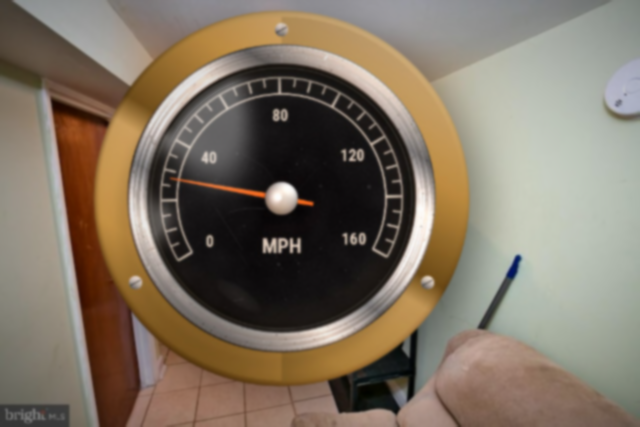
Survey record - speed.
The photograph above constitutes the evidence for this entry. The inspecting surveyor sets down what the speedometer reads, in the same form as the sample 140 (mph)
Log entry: 27.5 (mph)
